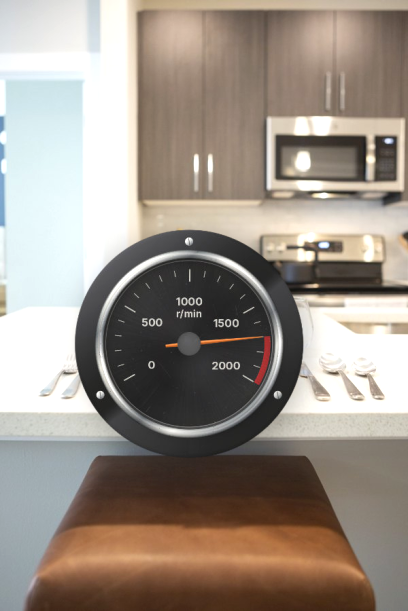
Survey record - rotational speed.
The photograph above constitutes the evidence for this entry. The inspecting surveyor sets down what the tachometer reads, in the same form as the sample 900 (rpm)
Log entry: 1700 (rpm)
